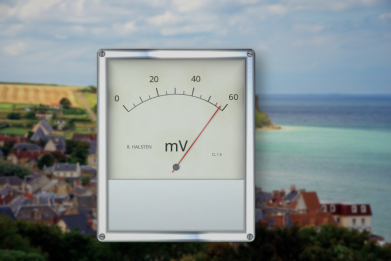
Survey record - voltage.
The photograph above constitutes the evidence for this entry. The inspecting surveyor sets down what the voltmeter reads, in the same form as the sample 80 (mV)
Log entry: 57.5 (mV)
